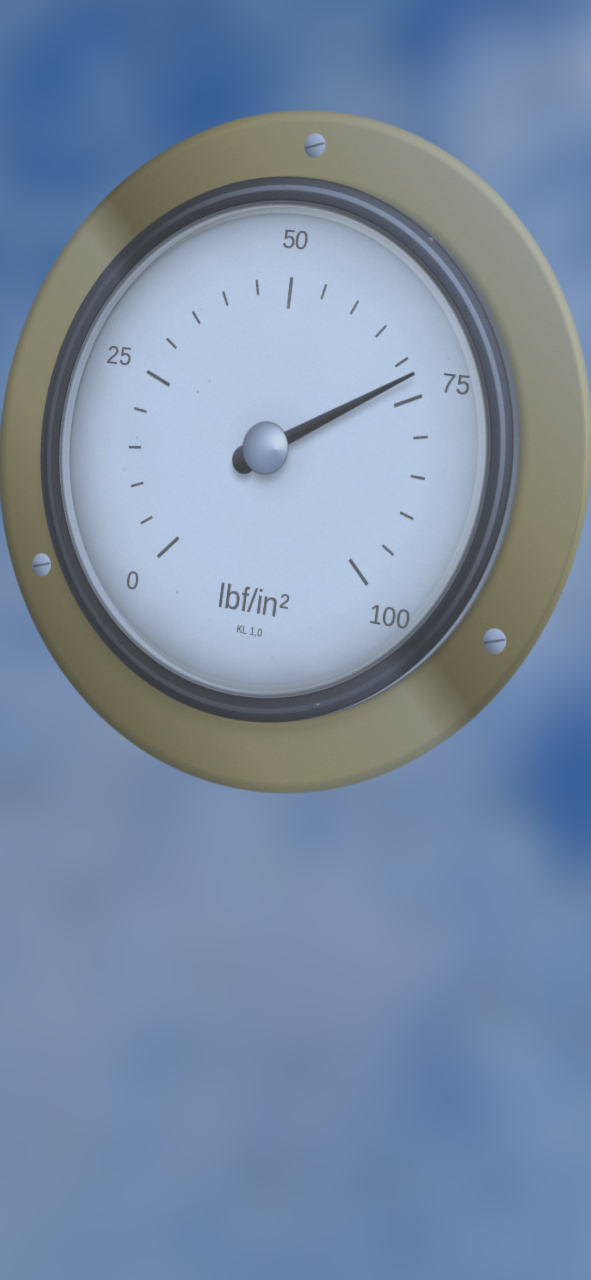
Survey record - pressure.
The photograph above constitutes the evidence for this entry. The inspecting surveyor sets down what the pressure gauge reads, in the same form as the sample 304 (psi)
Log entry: 72.5 (psi)
